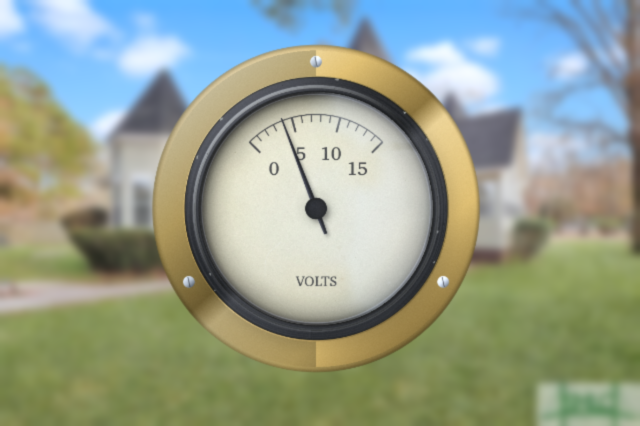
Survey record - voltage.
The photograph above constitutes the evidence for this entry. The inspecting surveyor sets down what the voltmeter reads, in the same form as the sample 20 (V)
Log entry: 4 (V)
